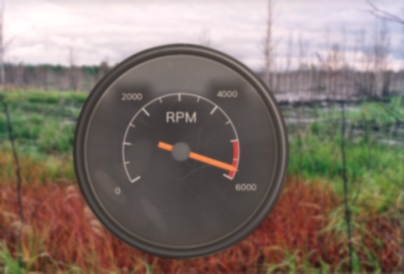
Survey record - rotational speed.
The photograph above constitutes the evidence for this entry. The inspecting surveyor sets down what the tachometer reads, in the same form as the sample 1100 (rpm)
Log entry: 5750 (rpm)
